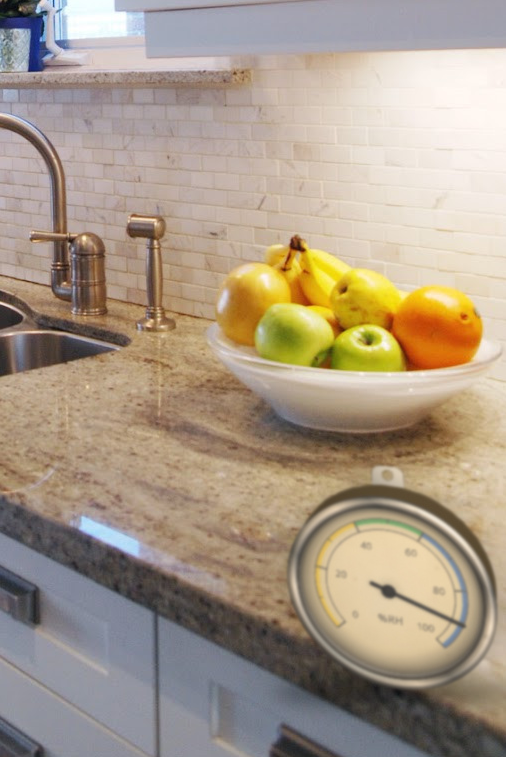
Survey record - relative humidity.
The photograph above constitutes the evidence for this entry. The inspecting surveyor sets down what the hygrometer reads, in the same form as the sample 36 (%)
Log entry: 90 (%)
